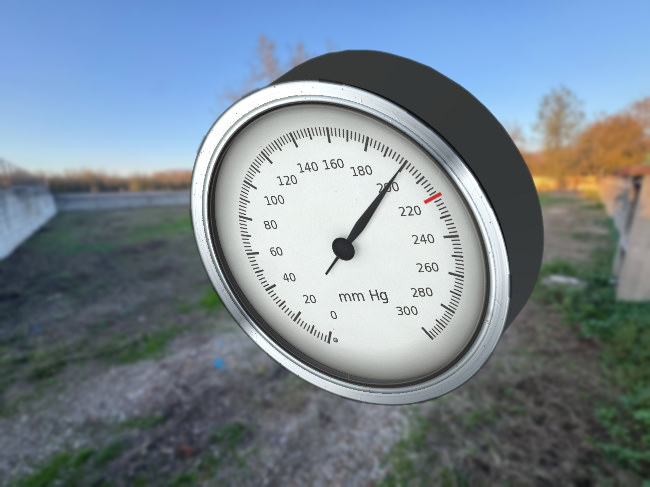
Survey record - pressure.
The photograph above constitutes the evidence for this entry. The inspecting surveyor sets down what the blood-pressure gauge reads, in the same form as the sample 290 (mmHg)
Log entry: 200 (mmHg)
